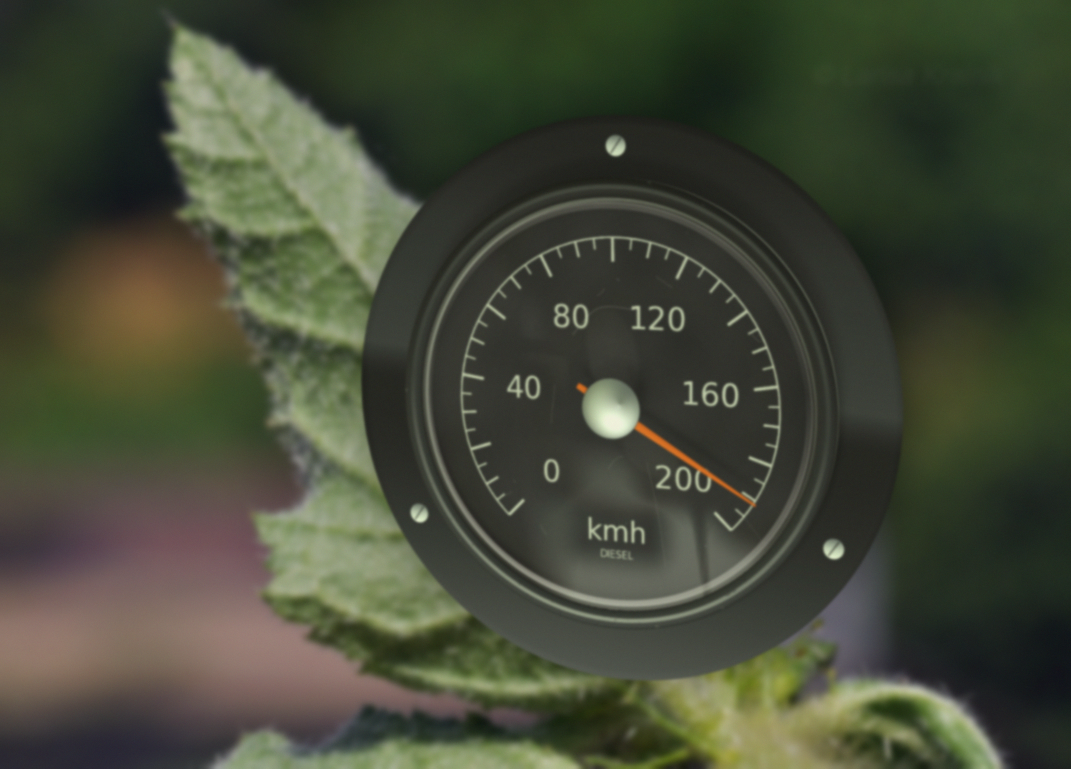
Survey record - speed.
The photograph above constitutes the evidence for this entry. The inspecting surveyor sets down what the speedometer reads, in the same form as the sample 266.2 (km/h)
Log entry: 190 (km/h)
